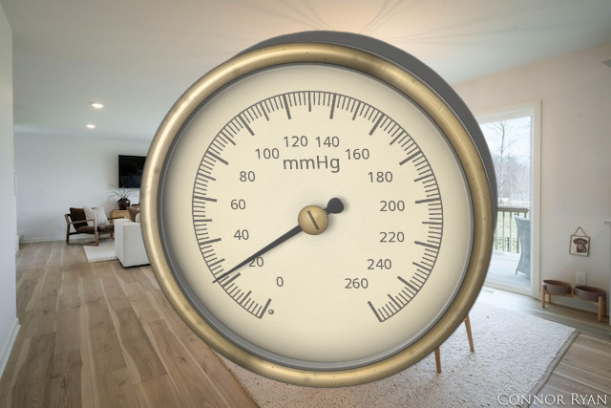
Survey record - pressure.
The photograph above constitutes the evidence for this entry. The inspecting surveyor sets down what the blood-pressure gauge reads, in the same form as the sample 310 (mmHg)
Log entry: 24 (mmHg)
